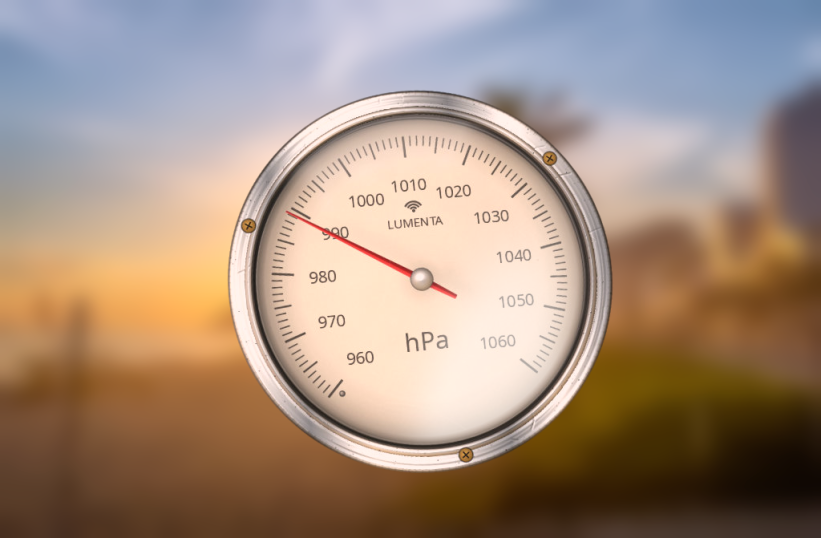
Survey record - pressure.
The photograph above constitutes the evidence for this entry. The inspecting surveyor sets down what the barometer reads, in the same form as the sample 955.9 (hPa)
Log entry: 989 (hPa)
